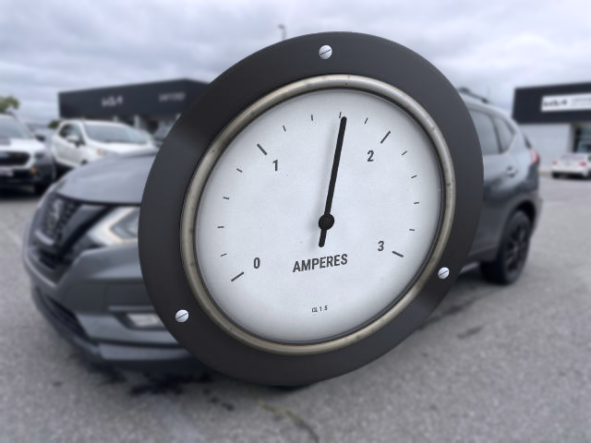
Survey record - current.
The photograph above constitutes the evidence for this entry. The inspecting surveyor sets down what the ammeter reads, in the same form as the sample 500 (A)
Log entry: 1.6 (A)
